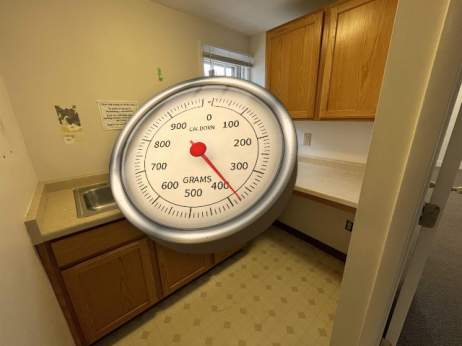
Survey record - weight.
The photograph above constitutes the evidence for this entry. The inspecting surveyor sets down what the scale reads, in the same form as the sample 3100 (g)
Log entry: 380 (g)
